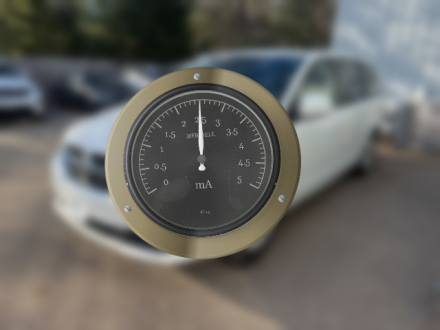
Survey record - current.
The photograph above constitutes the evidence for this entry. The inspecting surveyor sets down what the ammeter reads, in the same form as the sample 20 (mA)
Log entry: 2.5 (mA)
